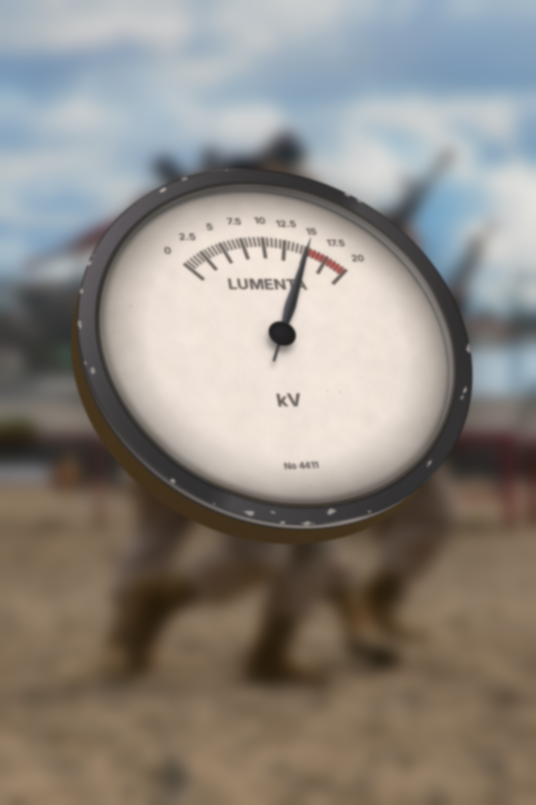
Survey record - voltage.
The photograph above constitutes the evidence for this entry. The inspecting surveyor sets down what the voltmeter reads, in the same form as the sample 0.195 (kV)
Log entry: 15 (kV)
